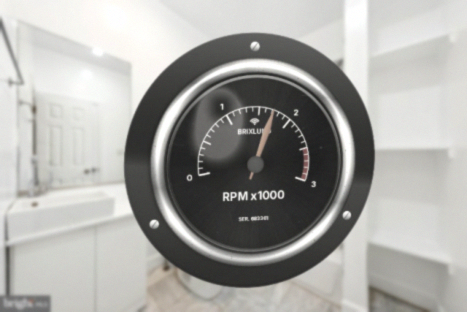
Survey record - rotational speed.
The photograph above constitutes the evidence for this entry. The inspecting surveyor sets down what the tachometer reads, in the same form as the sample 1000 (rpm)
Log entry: 1700 (rpm)
